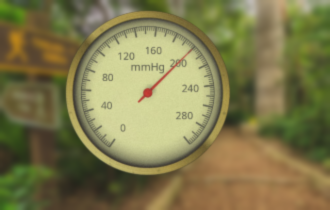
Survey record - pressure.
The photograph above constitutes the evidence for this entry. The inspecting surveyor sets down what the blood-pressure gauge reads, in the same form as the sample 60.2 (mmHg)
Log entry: 200 (mmHg)
